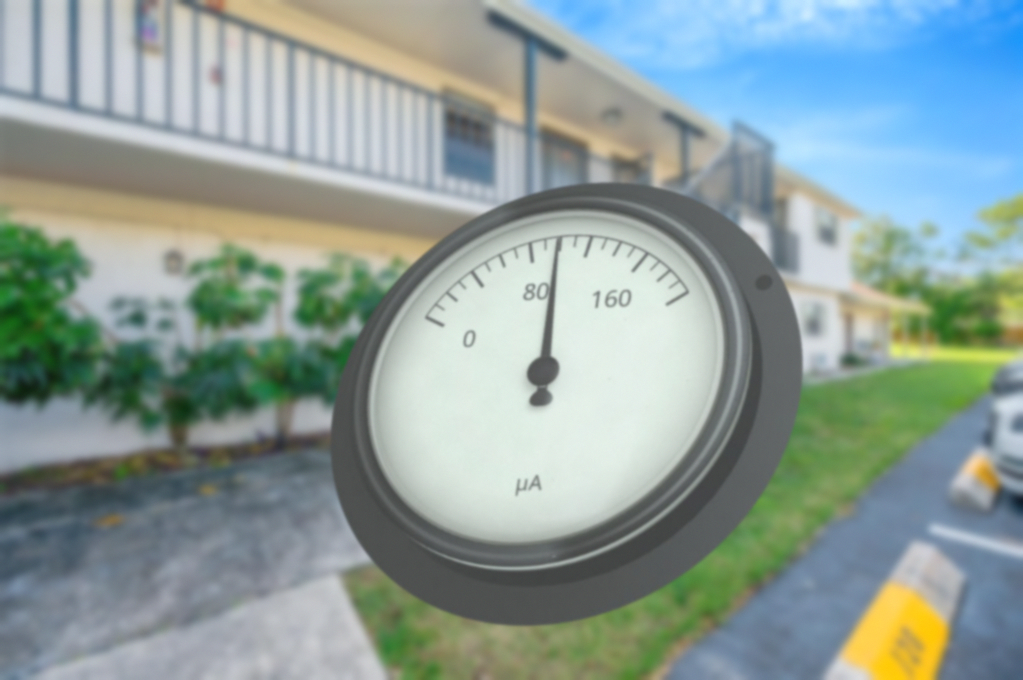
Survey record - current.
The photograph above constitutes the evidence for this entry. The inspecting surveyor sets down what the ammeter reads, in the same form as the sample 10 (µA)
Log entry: 100 (µA)
